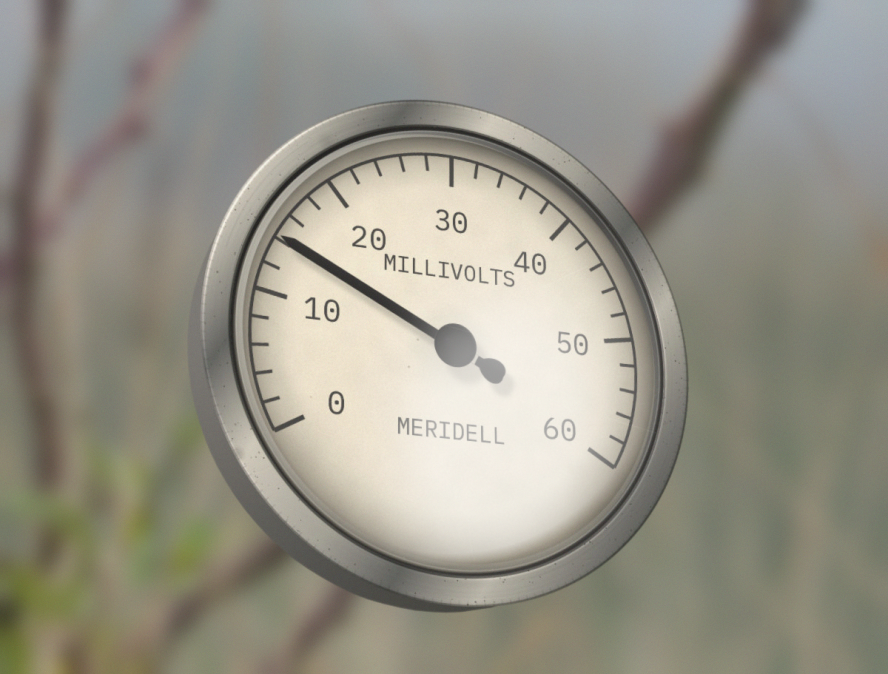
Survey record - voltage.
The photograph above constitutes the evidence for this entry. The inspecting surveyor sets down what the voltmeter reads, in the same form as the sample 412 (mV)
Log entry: 14 (mV)
